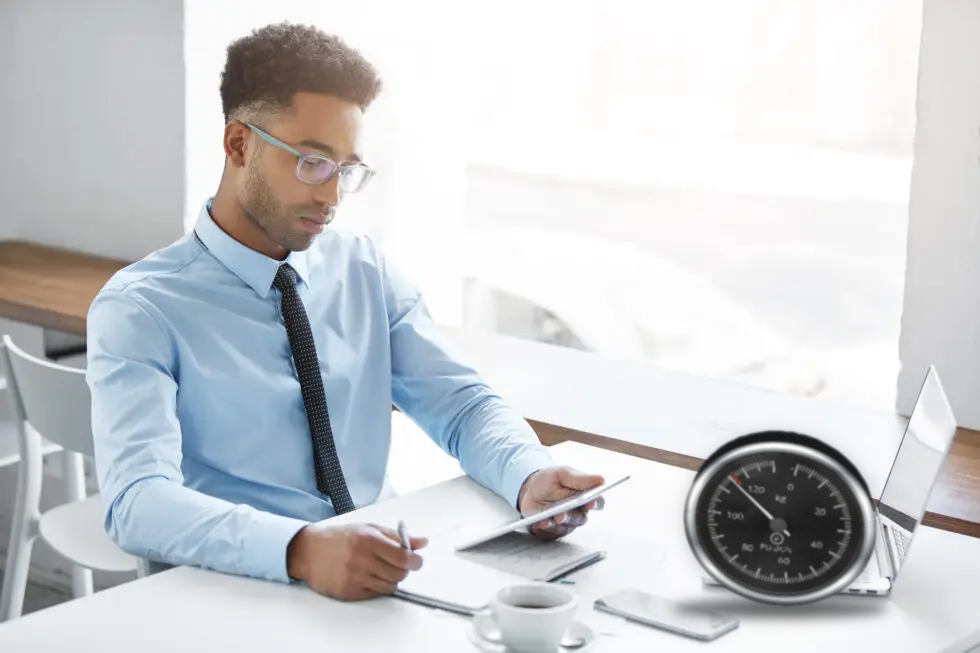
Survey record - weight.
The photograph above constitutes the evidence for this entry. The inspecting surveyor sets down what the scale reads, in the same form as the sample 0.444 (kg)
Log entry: 115 (kg)
